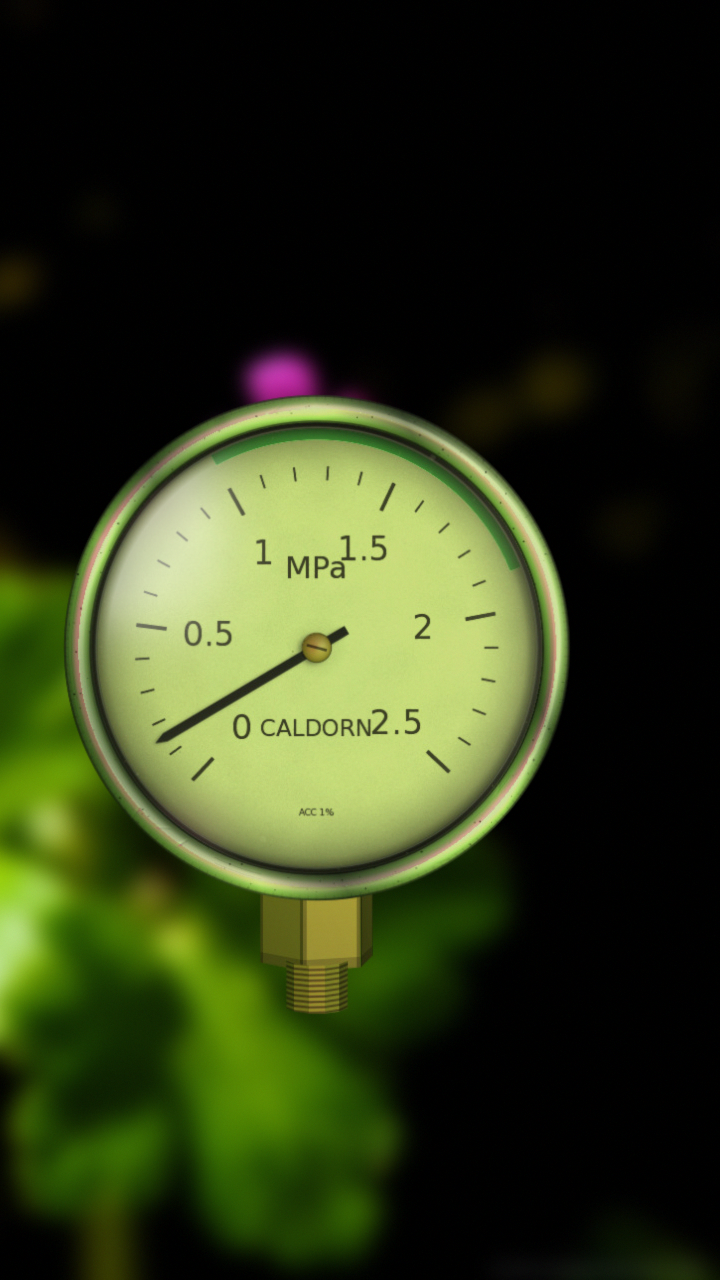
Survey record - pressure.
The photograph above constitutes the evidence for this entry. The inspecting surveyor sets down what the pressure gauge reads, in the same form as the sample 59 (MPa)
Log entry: 0.15 (MPa)
